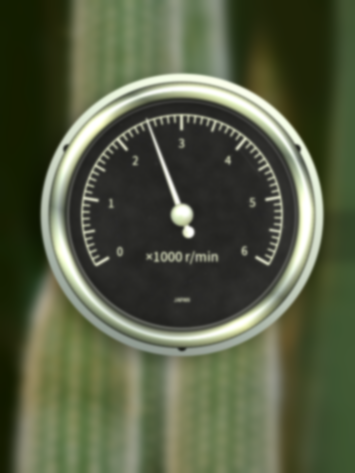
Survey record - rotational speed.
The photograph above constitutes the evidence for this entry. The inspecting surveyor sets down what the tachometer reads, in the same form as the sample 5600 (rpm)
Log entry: 2500 (rpm)
